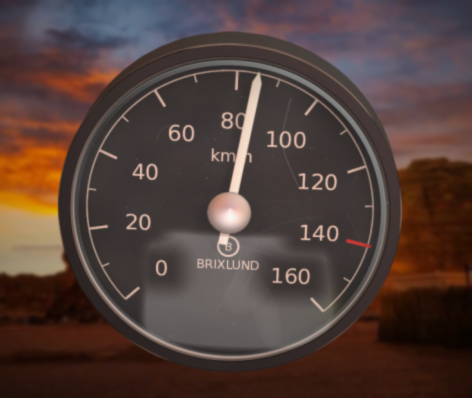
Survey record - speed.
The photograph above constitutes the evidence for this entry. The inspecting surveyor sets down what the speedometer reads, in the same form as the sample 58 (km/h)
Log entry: 85 (km/h)
